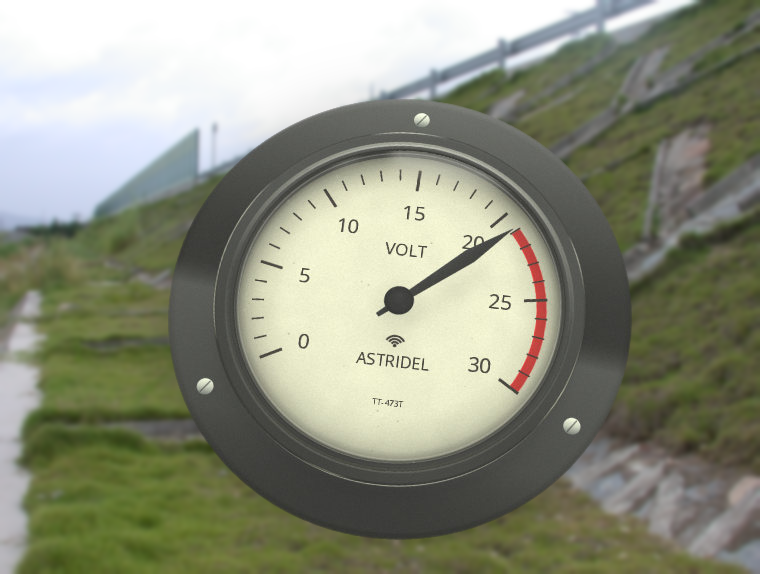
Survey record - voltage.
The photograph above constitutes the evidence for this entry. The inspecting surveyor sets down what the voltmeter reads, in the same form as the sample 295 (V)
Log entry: 21 (V)
